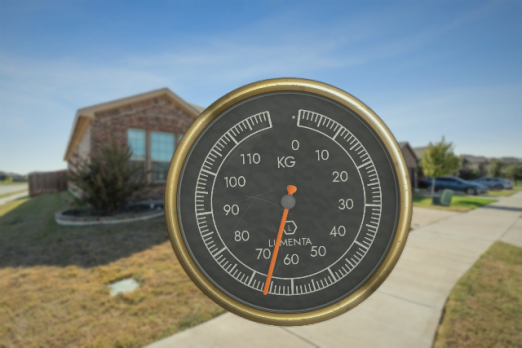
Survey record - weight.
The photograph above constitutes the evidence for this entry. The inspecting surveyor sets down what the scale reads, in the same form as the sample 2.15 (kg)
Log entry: 66 (kg)
